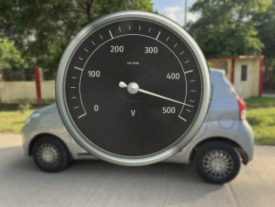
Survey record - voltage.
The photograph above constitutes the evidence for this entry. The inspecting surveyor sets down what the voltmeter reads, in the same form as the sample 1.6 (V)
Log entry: 470 (V)
